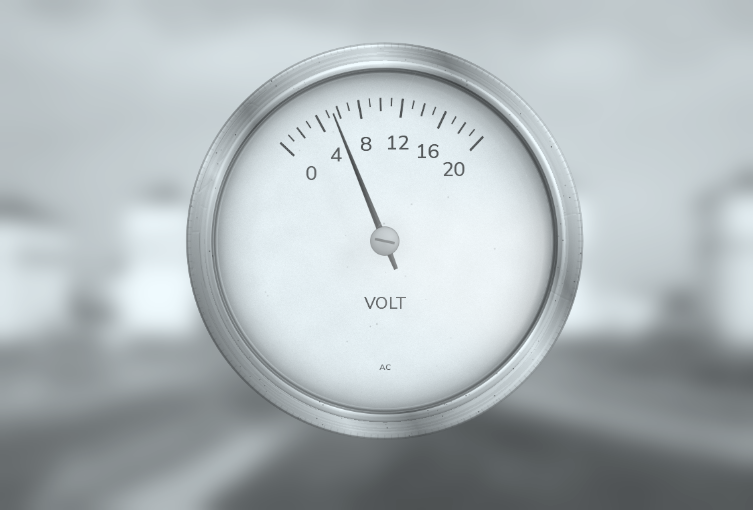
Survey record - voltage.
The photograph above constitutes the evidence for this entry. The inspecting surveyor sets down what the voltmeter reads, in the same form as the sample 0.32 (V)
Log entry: 5.5 (V)
